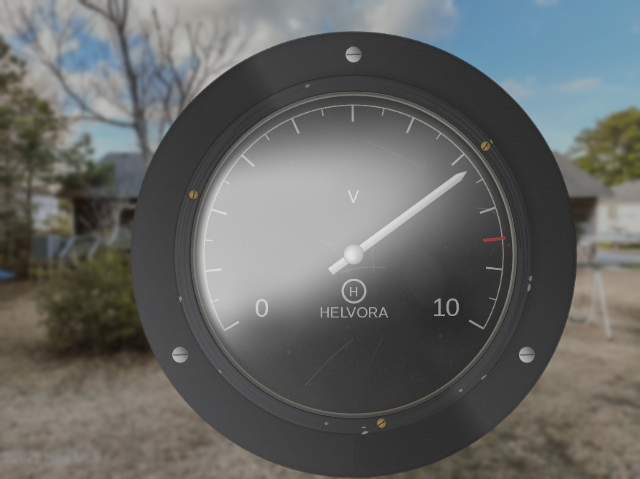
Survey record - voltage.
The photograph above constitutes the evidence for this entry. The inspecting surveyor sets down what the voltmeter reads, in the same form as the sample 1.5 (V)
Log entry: 7.25 (V)
